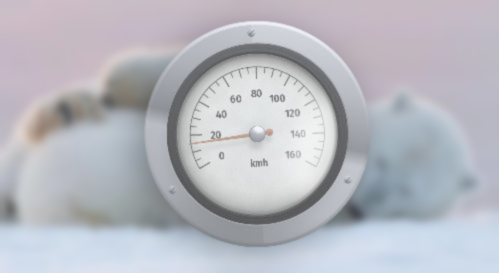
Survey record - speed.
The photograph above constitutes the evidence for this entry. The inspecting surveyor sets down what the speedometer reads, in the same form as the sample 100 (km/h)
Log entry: 15 (km/h)
